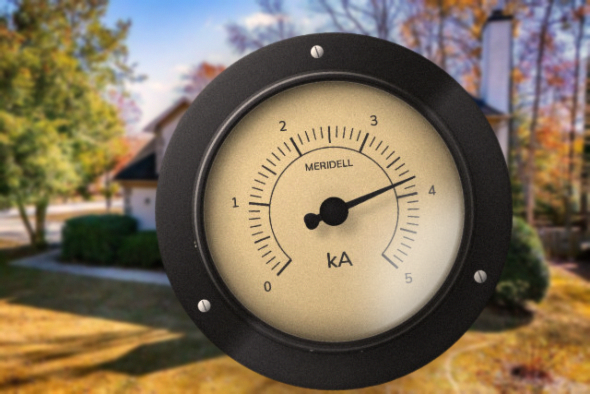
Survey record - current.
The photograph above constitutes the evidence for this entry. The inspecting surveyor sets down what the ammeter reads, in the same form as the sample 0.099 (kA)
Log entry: 3.8 (kA)
